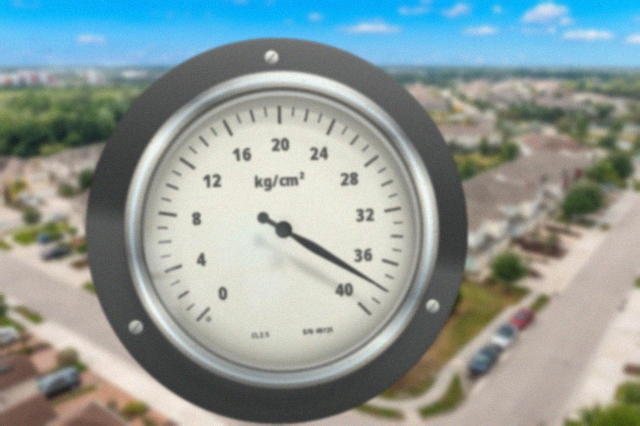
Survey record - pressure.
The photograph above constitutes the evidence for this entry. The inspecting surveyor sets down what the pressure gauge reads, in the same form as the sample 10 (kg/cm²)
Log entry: 38 (kg/cm²)
